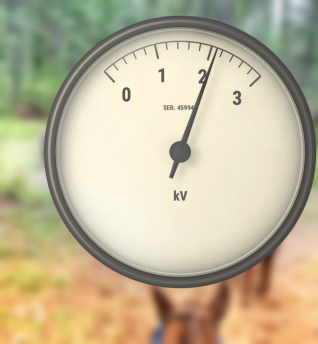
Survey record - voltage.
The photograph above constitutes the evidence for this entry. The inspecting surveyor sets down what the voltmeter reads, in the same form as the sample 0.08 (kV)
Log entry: 2.1 (kV)
